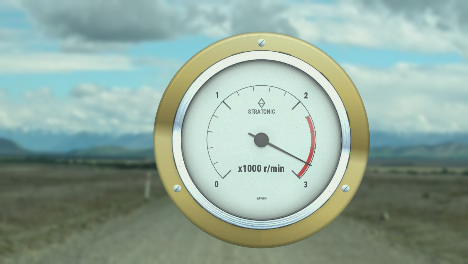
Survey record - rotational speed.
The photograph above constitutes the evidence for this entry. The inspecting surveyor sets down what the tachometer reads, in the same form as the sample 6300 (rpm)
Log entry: 2800 (rpm)
